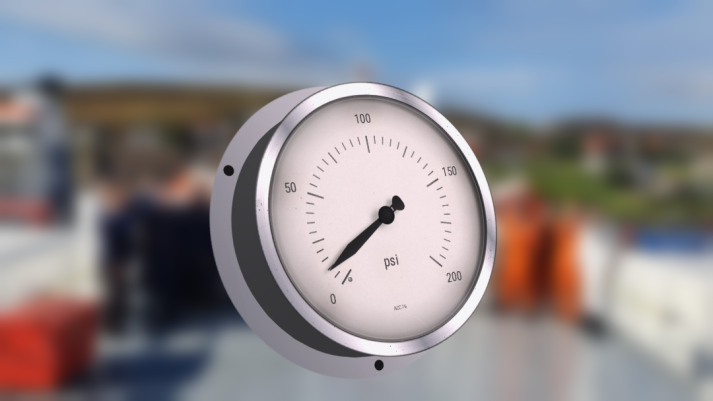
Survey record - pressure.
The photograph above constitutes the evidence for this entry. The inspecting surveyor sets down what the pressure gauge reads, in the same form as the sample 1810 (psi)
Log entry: 10 (psi)
